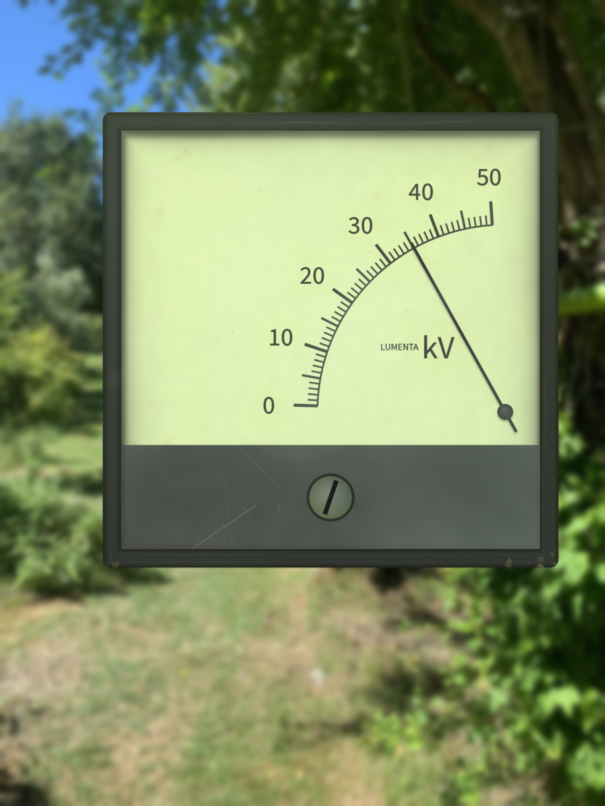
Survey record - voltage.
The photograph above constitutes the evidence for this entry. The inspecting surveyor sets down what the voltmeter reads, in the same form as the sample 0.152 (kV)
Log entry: 35 (kV)
